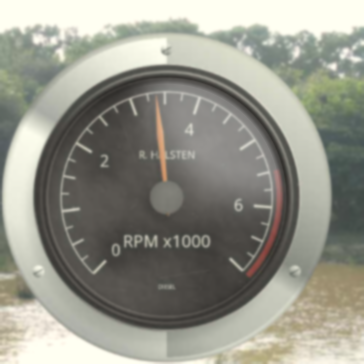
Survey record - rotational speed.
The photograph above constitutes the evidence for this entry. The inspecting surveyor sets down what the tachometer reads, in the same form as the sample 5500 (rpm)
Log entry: 3375 (rpm)
